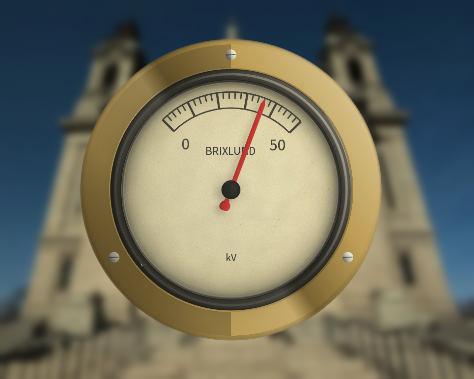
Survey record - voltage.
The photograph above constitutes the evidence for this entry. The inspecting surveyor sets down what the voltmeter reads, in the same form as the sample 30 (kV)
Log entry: 36 (kV)
